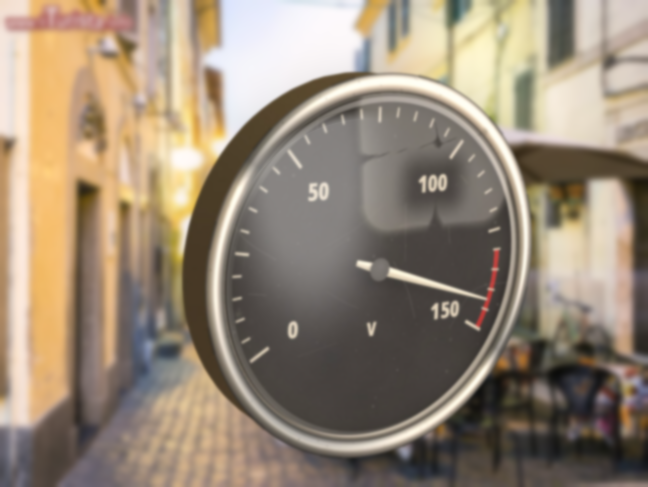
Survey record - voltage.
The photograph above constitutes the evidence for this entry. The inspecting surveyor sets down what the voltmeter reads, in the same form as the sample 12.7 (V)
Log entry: 142.5 (V)
